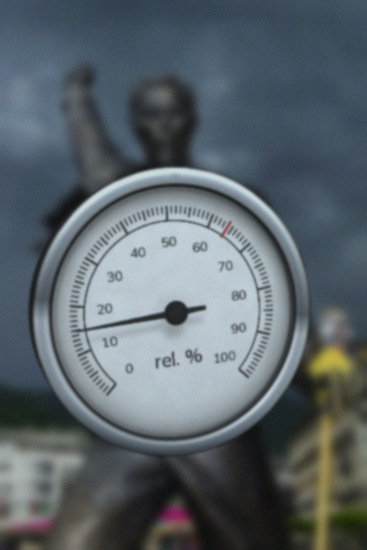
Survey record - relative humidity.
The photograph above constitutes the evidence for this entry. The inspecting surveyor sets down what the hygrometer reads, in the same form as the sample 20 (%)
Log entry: 15 (%)
